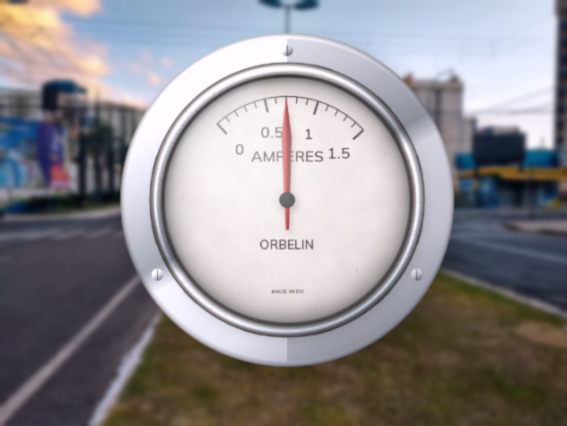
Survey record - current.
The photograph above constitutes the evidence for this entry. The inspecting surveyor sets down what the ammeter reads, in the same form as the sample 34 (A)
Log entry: 0.7 (A)
